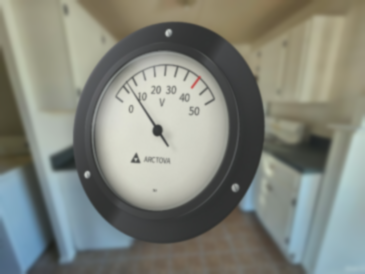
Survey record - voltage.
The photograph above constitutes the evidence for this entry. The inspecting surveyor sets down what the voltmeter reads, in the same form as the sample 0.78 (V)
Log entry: 7.5 (V)
